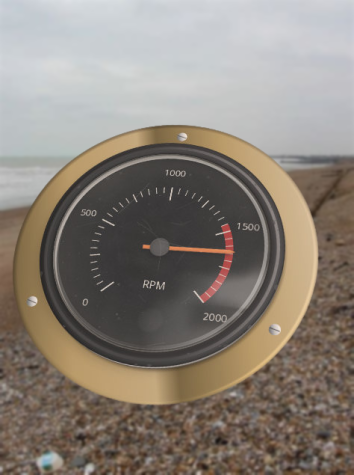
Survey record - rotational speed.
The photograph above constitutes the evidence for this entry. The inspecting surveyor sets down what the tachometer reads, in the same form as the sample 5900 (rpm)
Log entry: 1650 (rpm)
